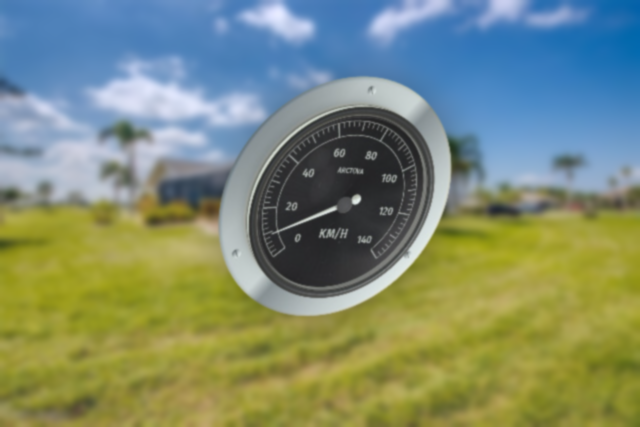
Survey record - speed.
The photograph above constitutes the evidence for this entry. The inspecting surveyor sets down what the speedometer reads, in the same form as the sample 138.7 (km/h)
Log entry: 10 (km/h)
